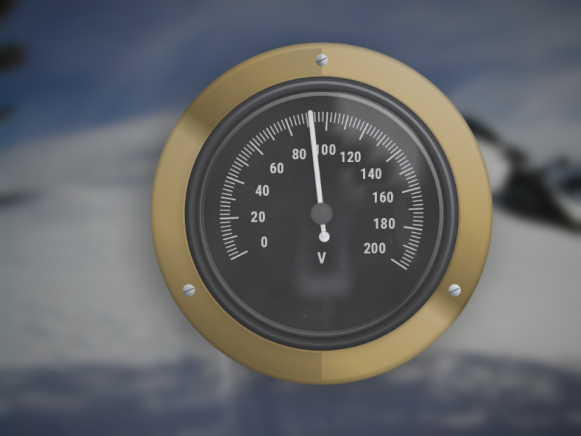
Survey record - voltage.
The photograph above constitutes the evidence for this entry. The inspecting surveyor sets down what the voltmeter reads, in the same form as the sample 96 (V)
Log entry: 92 (V)
